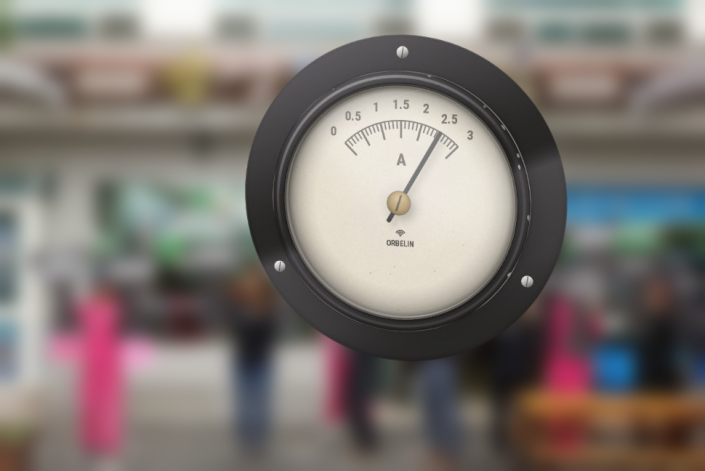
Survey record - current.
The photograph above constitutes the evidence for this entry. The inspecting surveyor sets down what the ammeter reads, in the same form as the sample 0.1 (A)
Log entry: 2.5 (A)
